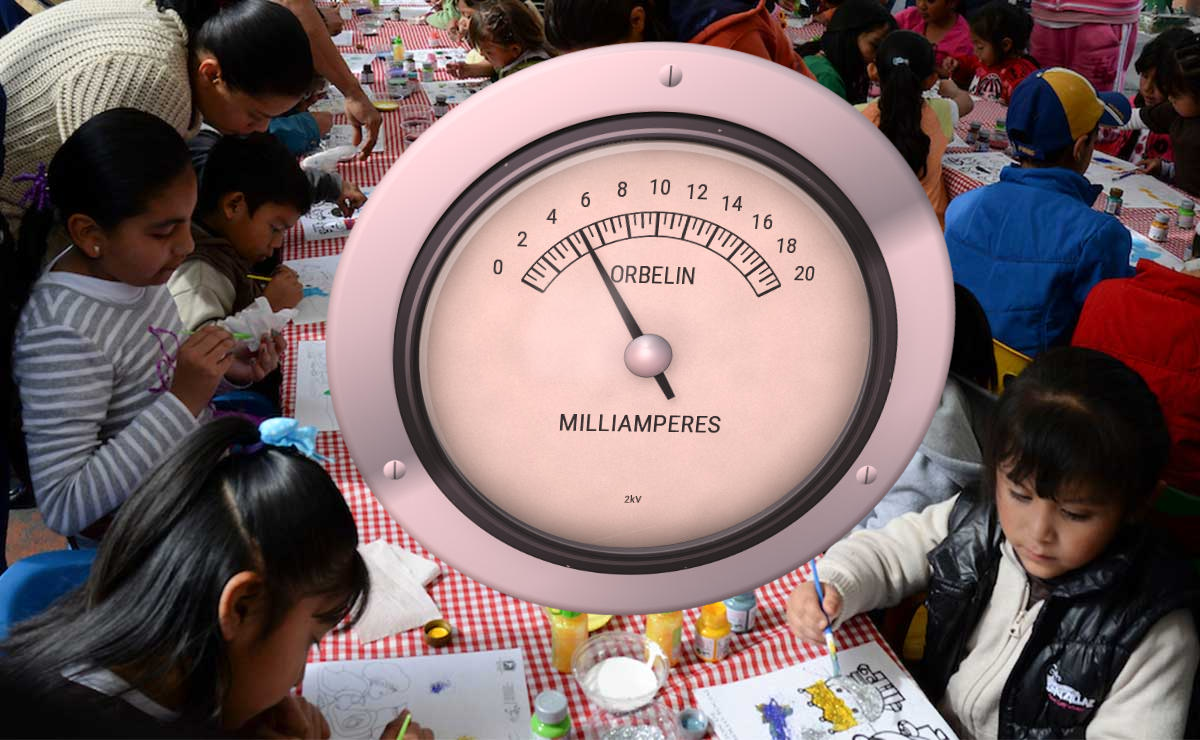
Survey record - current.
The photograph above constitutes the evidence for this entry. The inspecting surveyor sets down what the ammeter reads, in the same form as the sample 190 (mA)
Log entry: 5 (mA)
